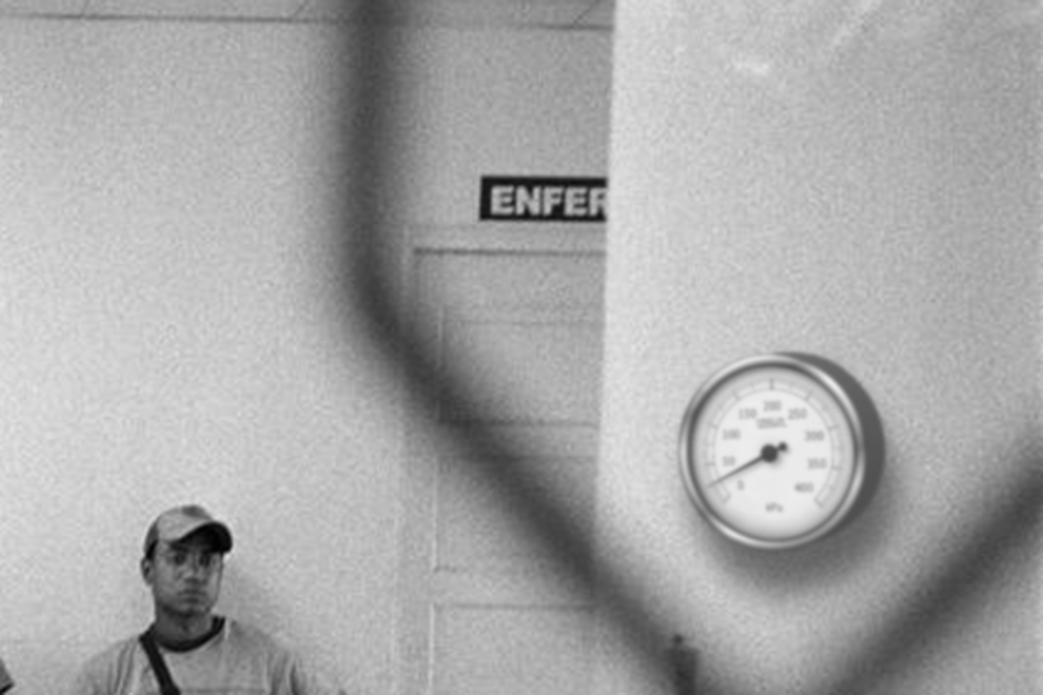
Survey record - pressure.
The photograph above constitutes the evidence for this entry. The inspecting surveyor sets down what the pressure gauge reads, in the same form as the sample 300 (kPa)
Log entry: 25 (kPa)
